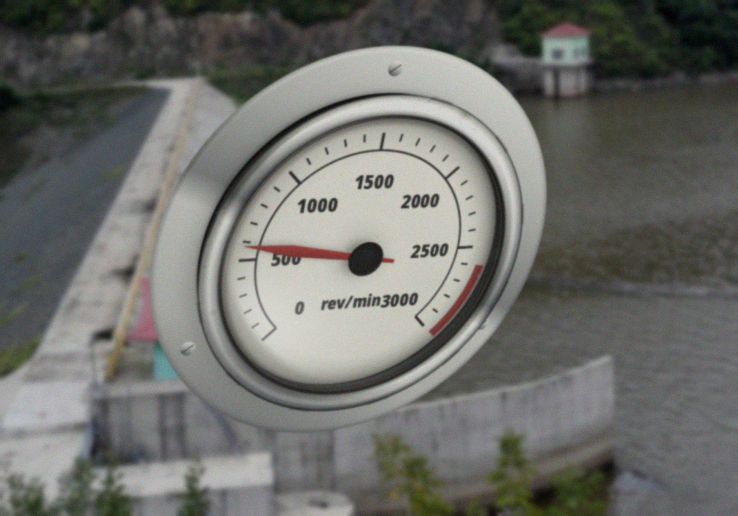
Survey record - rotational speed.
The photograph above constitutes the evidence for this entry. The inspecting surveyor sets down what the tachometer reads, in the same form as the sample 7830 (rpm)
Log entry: 600 (rpm)
